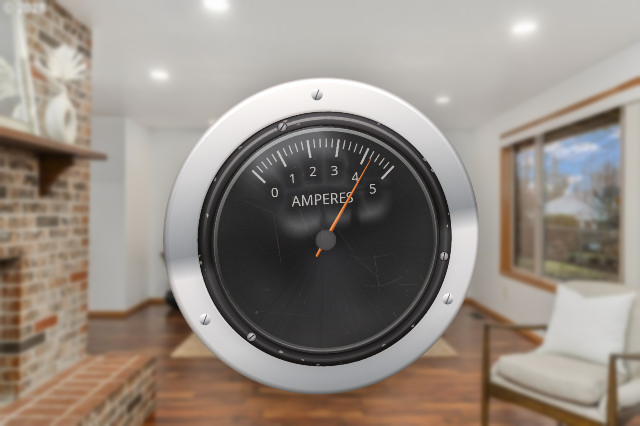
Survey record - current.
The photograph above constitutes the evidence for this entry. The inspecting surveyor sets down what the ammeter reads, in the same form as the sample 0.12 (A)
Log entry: 4.2 (A)
